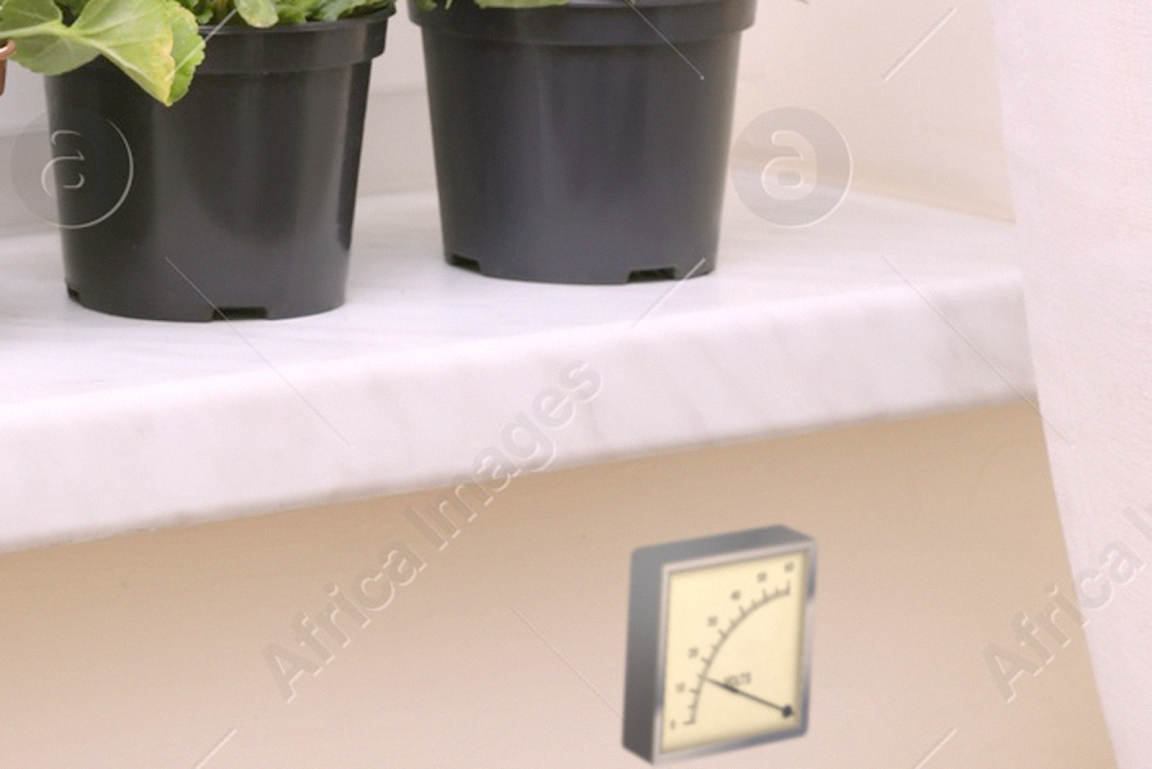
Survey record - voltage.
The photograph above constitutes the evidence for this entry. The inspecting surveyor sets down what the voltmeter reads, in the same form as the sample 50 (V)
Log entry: 15 (V)
